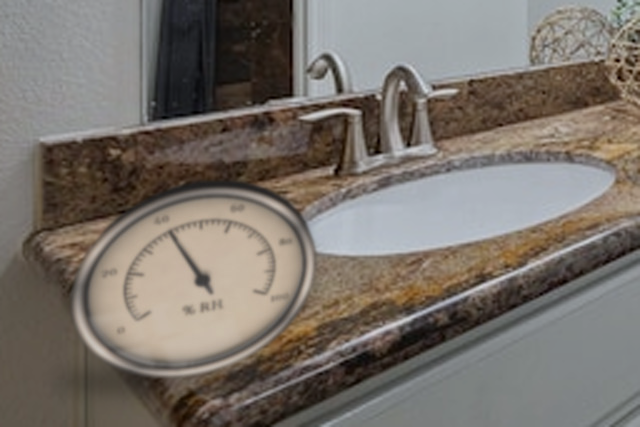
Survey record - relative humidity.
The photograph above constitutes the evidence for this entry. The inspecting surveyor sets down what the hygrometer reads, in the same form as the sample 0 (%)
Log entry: 40 (%)
